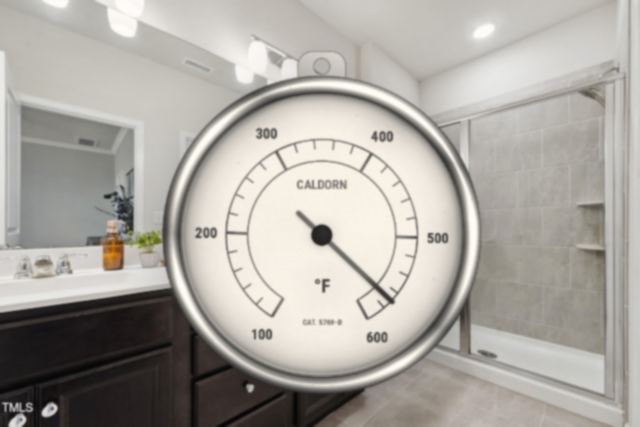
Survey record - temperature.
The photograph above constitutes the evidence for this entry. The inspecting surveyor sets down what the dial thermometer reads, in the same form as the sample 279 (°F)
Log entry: 570 (°F)
